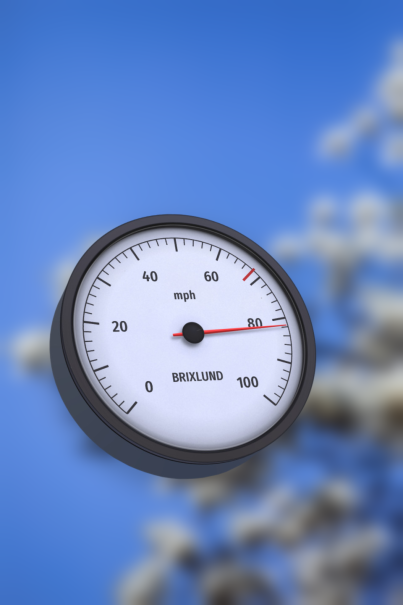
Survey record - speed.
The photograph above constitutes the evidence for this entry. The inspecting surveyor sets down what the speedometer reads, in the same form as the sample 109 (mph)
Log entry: 82 (mph)
